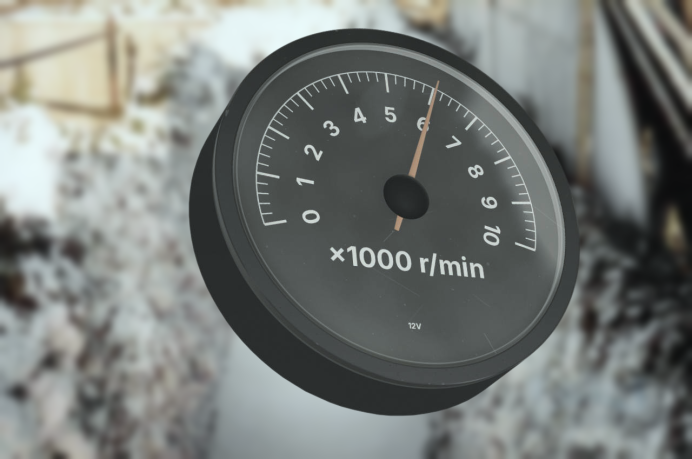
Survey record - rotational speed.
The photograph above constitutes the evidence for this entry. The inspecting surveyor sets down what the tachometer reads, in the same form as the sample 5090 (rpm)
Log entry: 6000 (rpm)
